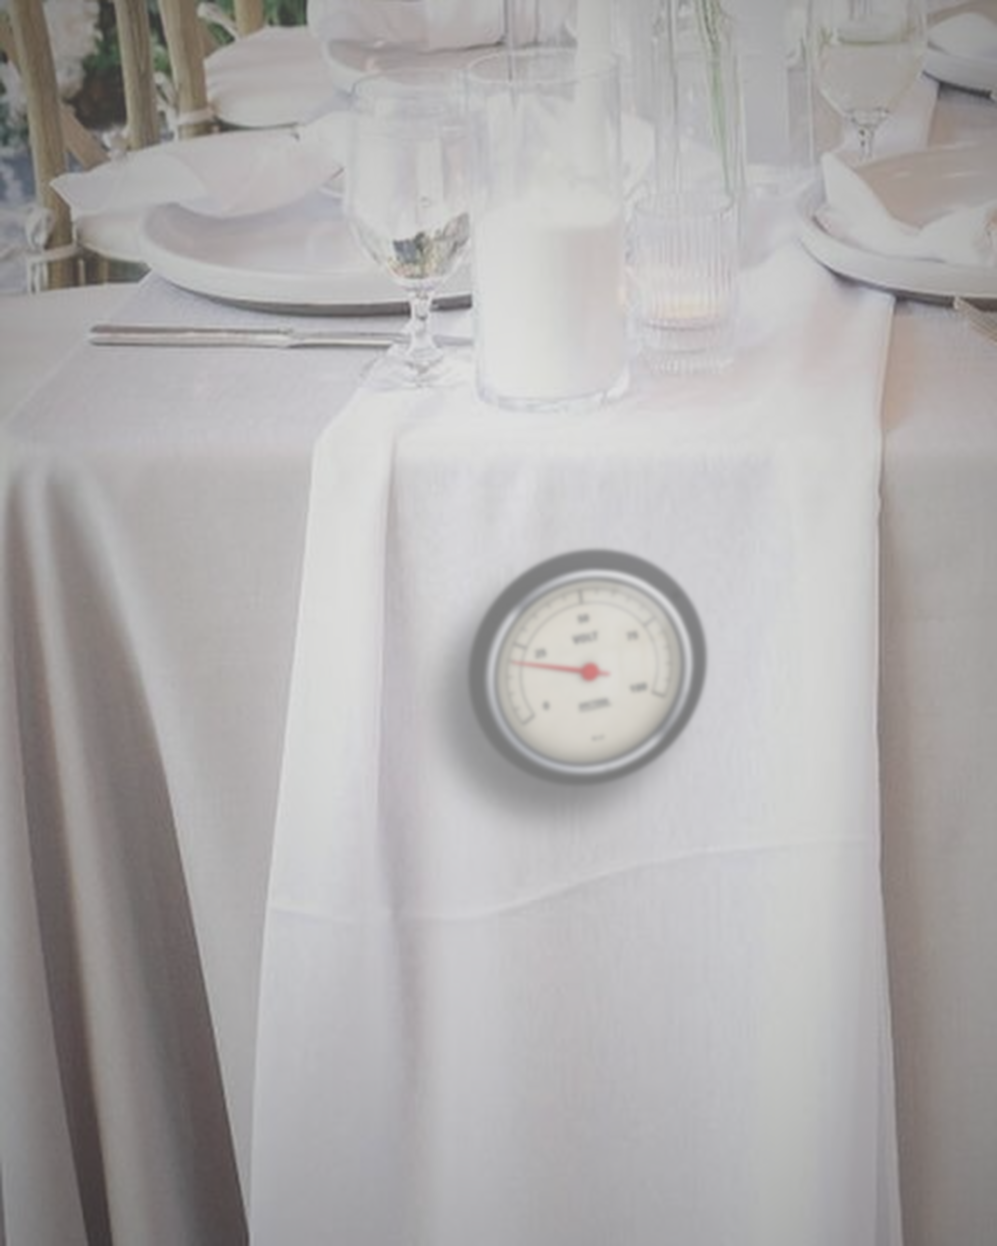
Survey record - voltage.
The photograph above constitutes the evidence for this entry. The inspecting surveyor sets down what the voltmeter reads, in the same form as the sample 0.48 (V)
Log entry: 20 (V)
